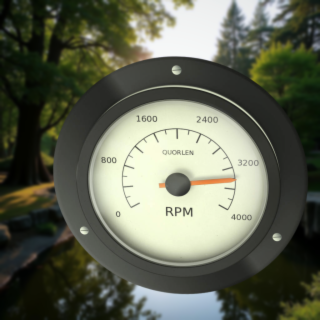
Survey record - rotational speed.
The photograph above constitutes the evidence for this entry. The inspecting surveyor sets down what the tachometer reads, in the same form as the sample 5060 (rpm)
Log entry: 3400 (rpm)
